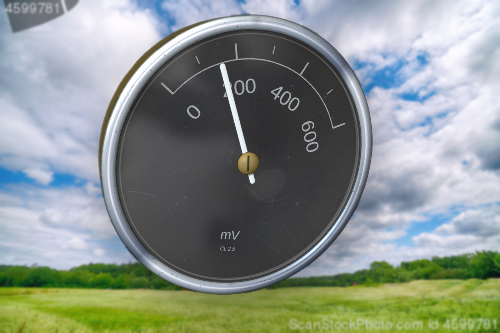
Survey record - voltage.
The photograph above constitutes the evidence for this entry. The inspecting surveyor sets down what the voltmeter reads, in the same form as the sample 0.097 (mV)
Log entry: 150 (mV)
